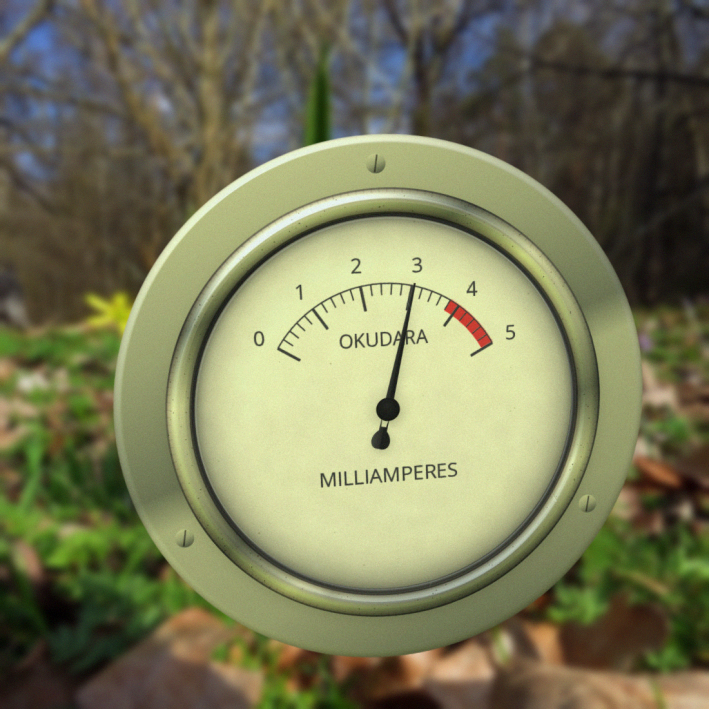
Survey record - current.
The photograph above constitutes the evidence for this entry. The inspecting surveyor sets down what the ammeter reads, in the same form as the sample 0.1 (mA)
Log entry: 3 (mA)
